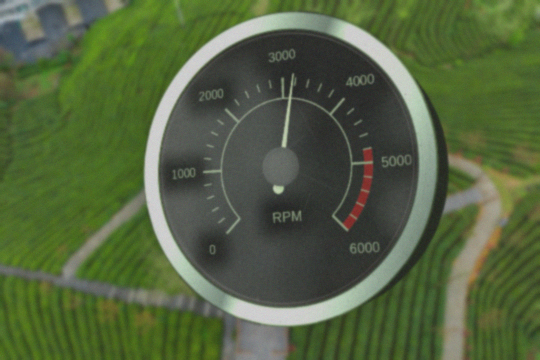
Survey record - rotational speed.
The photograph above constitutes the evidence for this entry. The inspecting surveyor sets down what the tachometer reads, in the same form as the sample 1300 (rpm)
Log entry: 3200 (rpm)
